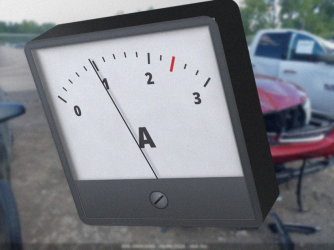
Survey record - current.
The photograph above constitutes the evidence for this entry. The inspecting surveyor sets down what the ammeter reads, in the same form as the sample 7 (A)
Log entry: 1 (A)
